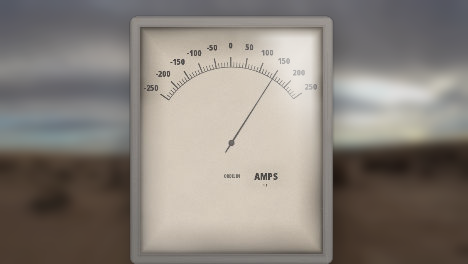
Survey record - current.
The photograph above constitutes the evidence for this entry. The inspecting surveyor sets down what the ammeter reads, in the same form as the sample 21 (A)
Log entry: 150 (A)
